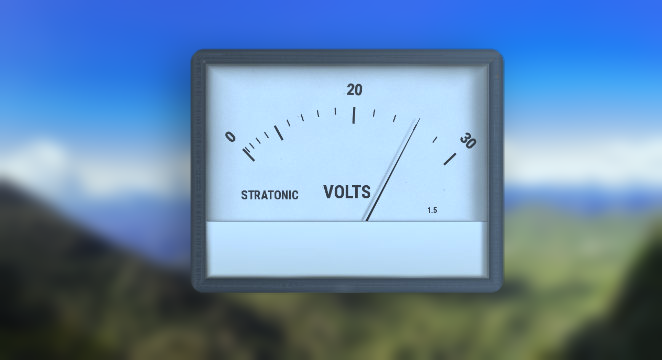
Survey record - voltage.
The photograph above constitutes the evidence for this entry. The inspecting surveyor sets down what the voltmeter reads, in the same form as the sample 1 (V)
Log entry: 26 (V)
